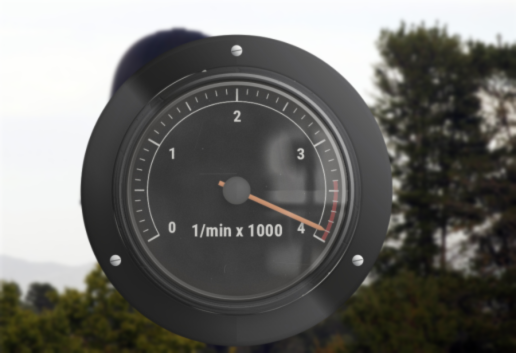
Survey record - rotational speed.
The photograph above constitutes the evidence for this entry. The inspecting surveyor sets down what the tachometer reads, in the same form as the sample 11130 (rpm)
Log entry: 3900 (rpm)
